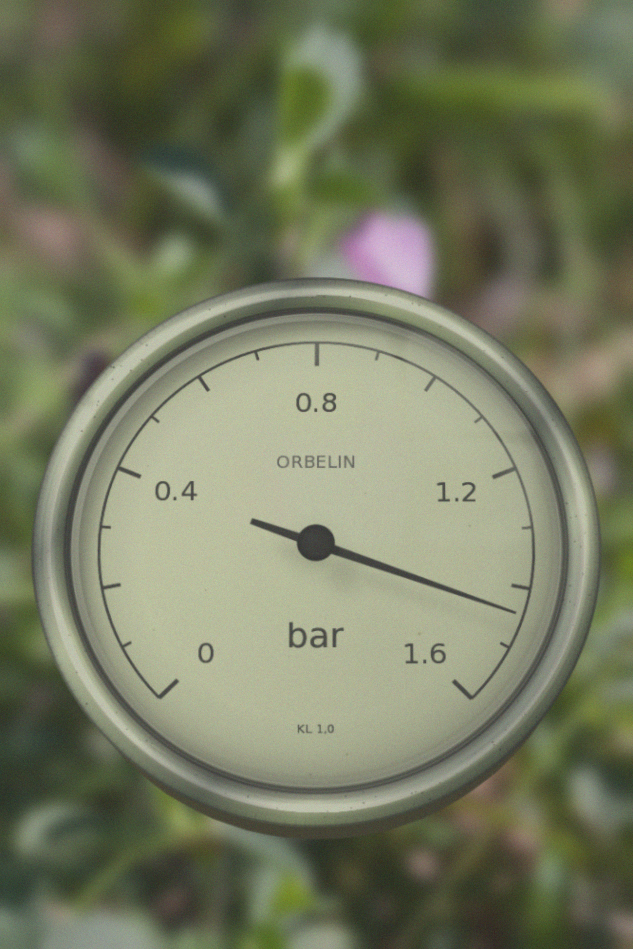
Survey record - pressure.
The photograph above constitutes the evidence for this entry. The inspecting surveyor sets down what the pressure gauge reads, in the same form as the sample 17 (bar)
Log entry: 1.45 (bar)
